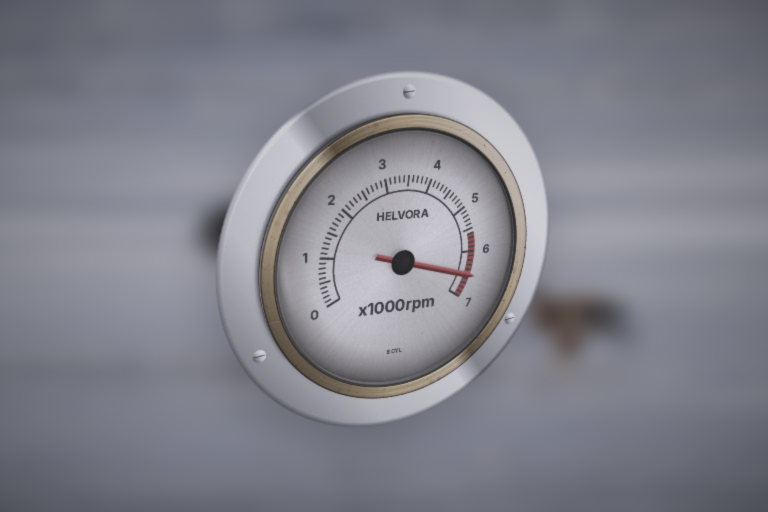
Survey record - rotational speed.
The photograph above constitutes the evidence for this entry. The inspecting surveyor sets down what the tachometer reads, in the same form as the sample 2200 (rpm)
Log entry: 6500 (rpm)
